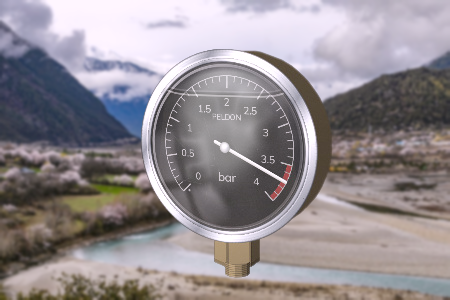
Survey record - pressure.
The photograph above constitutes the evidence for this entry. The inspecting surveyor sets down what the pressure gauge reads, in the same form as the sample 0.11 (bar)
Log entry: 3.7 (bar)
